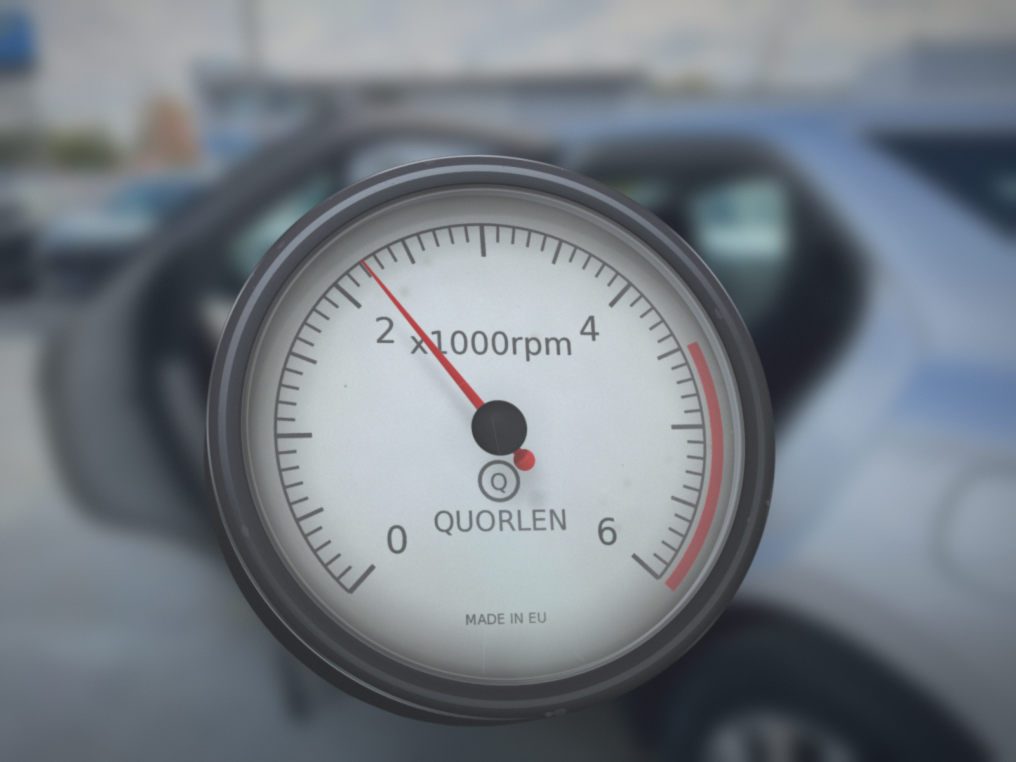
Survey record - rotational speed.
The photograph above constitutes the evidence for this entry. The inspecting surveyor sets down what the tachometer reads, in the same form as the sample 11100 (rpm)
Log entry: 2200 (rpm)
